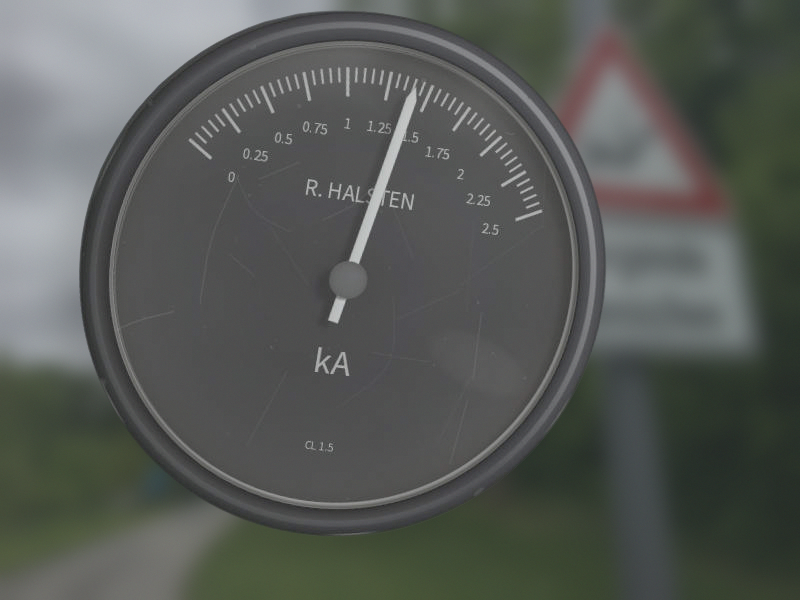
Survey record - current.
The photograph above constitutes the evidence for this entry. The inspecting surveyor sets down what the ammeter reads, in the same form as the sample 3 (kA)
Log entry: 1.4 (kA)
